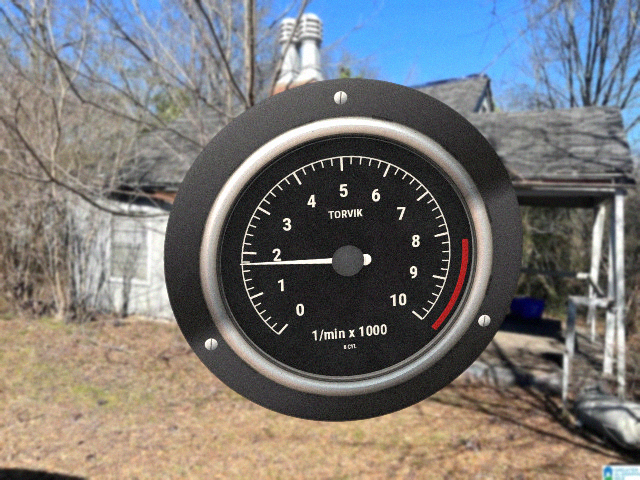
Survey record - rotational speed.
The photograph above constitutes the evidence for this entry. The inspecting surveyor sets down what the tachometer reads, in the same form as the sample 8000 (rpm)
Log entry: 1800 (rpm)
